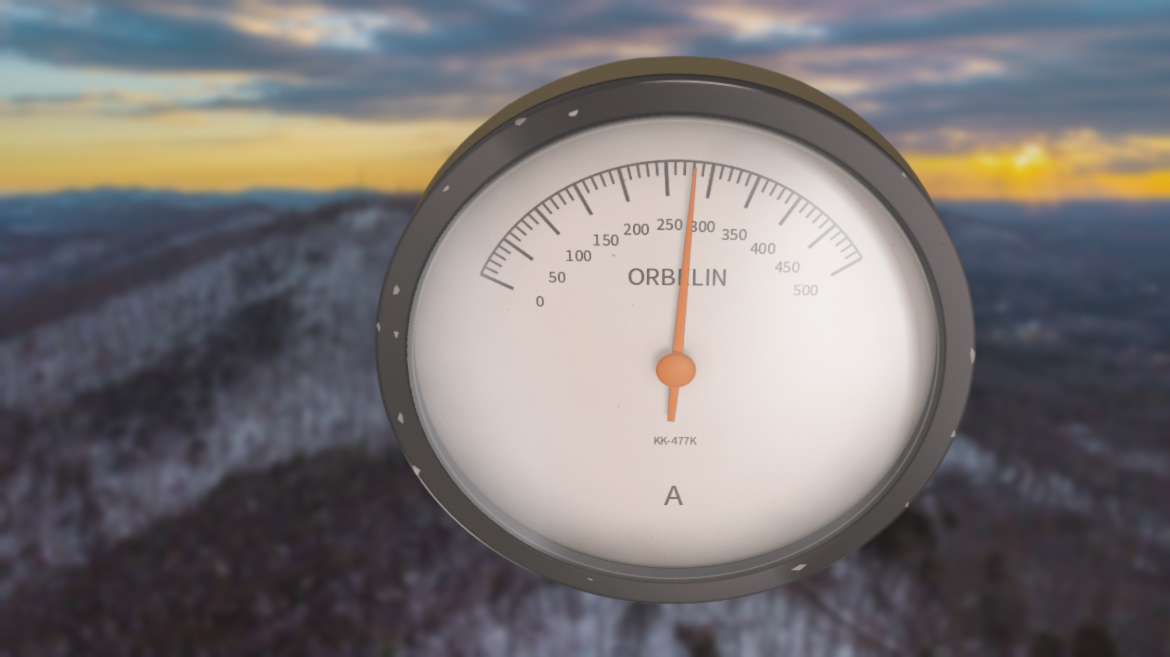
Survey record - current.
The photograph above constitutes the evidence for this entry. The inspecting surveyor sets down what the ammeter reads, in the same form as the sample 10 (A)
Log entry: 280 (A)
